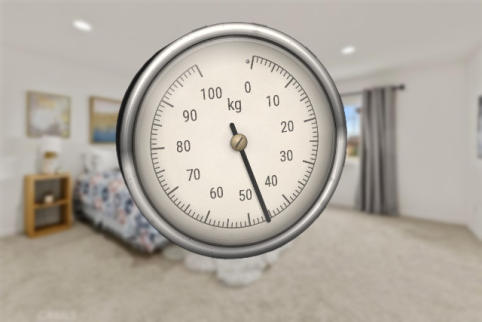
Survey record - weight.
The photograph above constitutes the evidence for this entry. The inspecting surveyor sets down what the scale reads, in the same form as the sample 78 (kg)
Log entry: 46 (kg)
